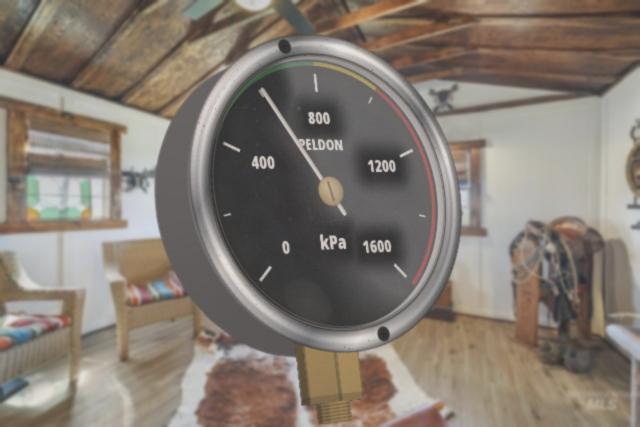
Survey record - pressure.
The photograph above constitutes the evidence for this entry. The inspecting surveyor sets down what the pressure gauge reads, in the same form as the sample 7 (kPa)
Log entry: 600 (kPa)
